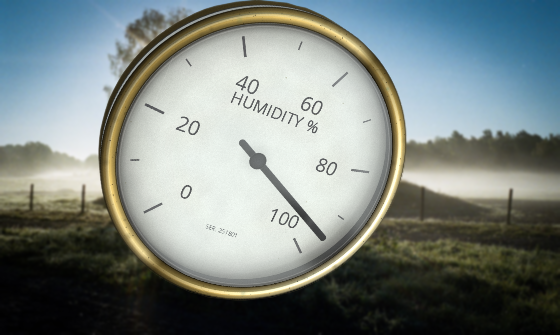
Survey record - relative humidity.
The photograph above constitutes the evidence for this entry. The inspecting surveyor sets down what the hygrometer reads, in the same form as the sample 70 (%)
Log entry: 95 (%)
